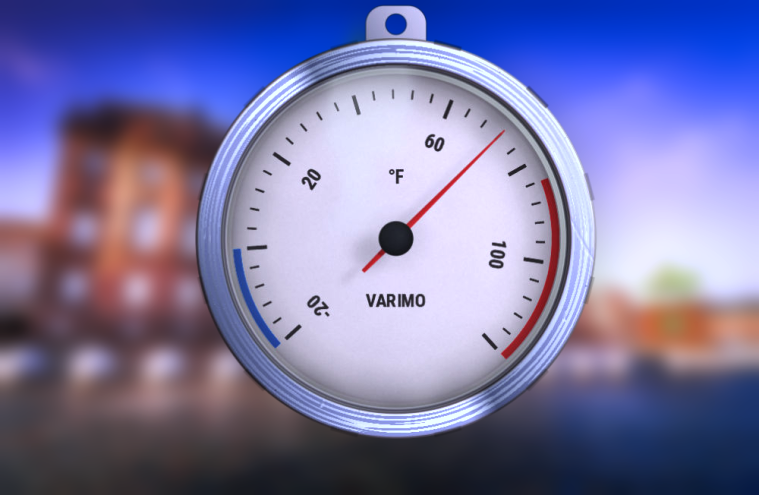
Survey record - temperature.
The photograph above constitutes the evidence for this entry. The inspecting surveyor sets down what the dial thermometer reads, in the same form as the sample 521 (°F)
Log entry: 72 (°F)
